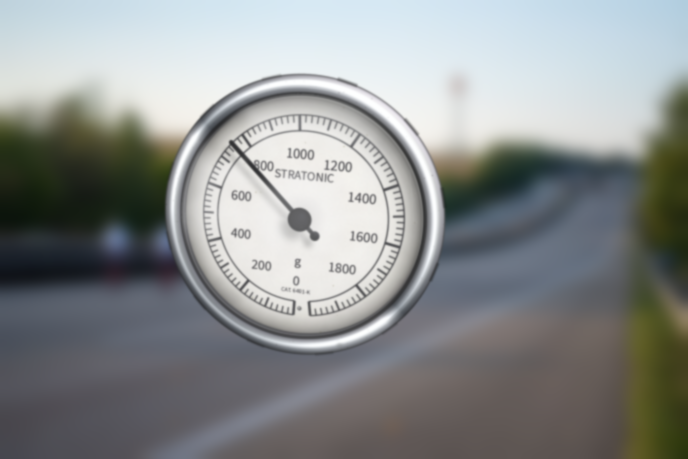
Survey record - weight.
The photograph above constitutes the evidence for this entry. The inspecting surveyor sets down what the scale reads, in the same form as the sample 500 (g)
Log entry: 760 (g)
